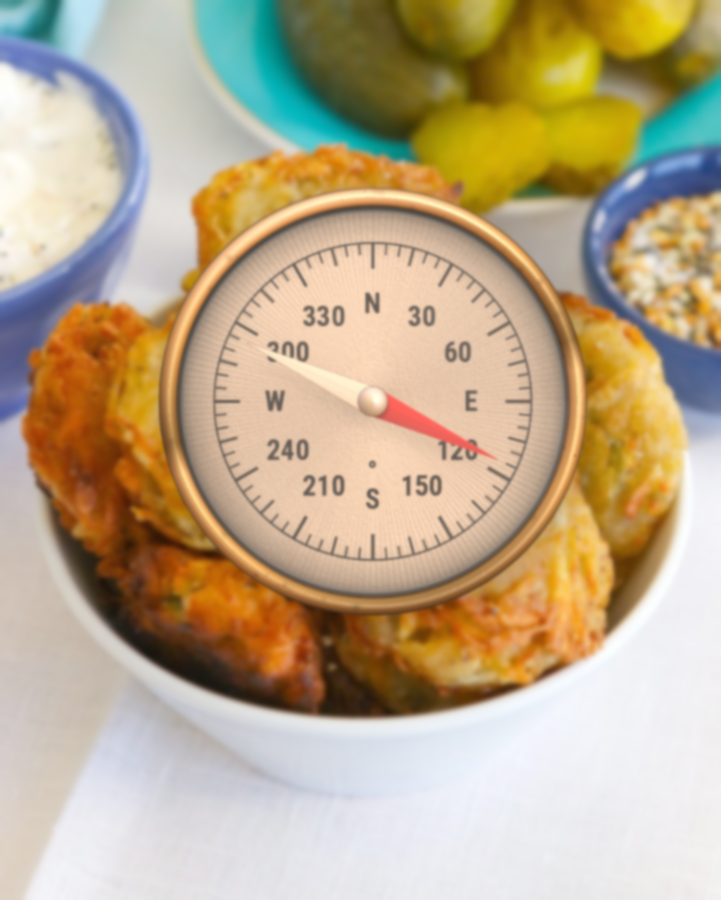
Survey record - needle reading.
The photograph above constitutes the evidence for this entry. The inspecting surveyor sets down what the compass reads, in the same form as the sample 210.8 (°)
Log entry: 115 (°)
